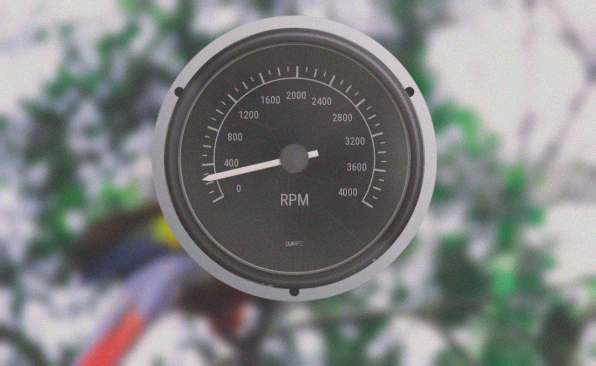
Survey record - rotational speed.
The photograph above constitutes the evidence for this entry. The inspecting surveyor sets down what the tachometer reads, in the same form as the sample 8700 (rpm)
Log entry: 250 (rpm)
